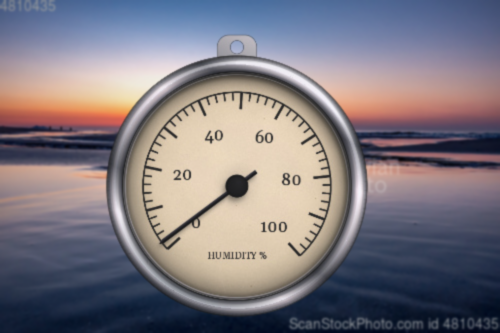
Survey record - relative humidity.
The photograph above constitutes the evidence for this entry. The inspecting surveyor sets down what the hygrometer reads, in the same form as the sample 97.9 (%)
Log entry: 2 (%)
